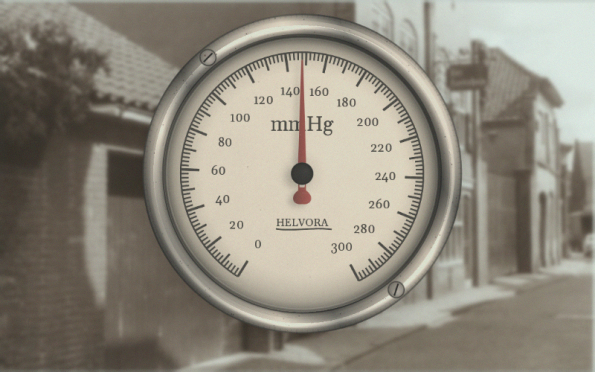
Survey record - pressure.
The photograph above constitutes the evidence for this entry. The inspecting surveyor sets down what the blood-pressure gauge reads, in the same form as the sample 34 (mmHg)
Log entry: 148 (mmHg)
